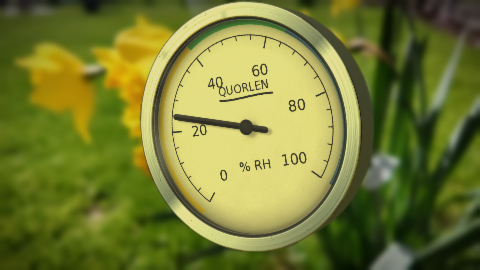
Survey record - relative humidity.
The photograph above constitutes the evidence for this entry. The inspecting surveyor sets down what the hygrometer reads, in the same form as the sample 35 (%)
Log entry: 24 (%)
